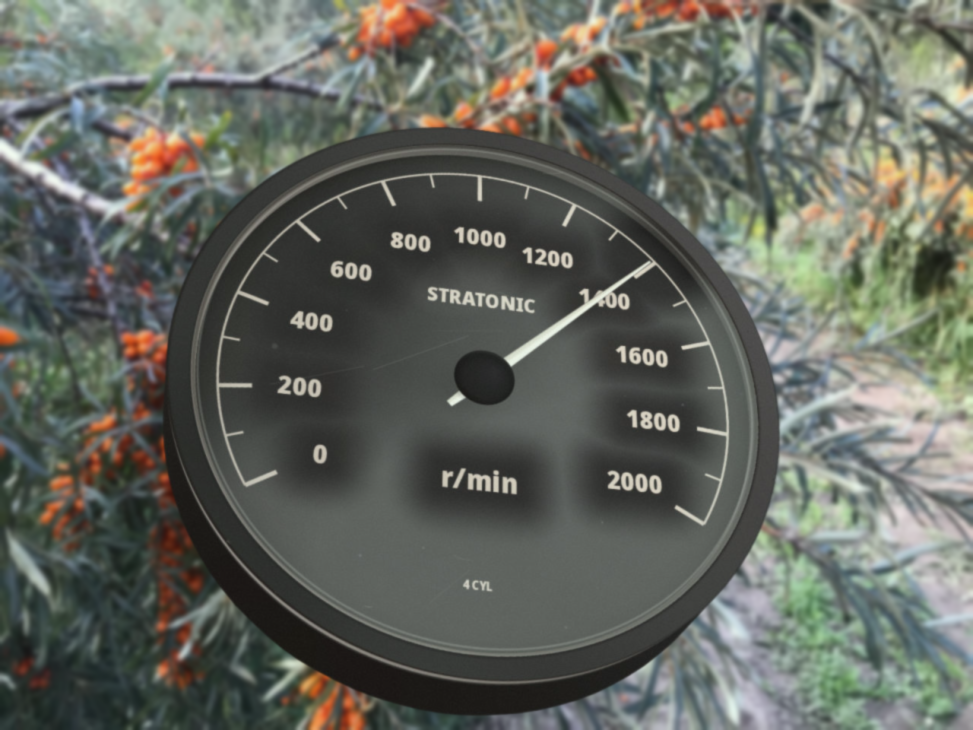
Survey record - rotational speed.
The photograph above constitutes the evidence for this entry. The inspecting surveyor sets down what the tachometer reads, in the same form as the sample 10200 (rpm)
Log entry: 1400 (rpm)
